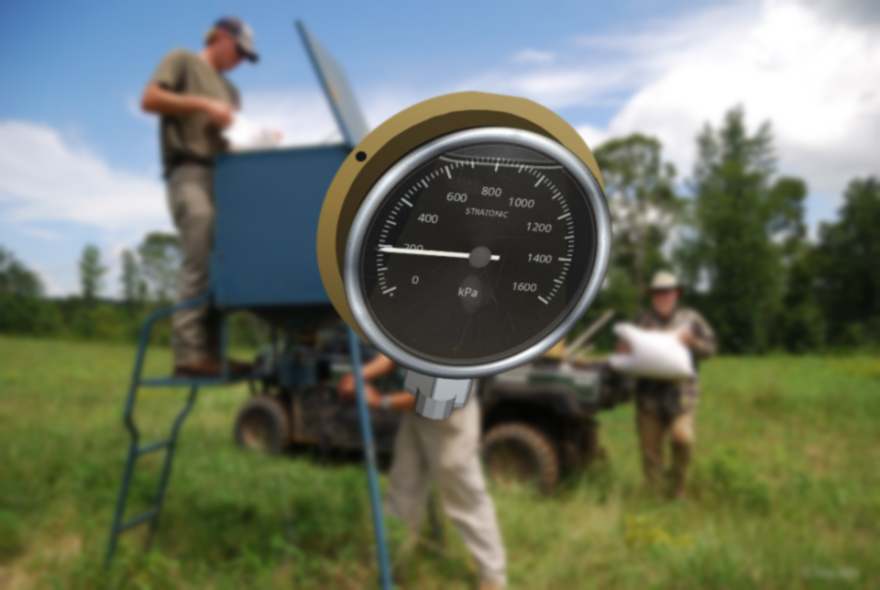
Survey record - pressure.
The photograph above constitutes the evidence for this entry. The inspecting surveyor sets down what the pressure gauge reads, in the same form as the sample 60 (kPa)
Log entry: 200 (kPa)
